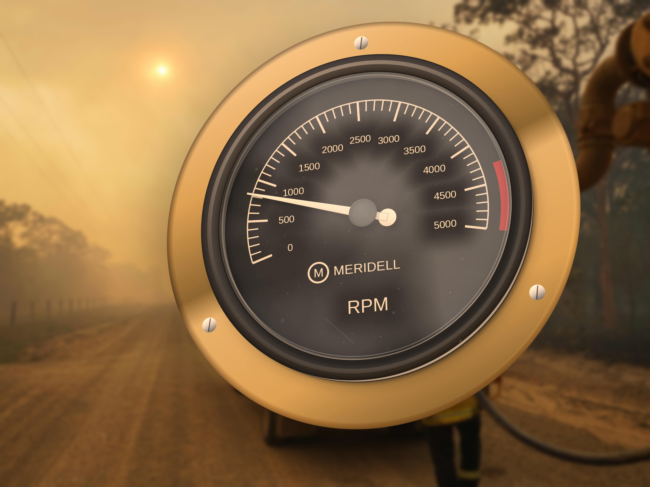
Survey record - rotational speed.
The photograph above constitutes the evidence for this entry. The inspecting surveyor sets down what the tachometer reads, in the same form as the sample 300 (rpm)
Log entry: 800 (rpm)
